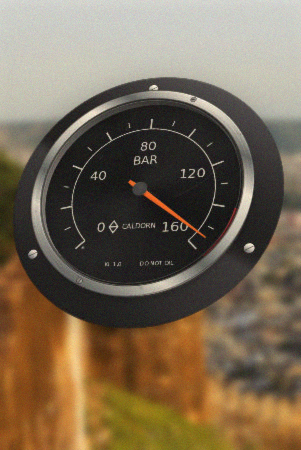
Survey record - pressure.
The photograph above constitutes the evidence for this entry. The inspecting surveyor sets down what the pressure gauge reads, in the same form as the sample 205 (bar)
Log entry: 155 (bar)
